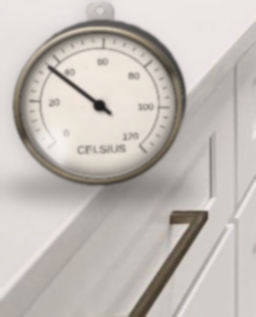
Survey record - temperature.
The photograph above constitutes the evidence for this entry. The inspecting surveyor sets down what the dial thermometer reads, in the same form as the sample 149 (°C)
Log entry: 36 (°C)
